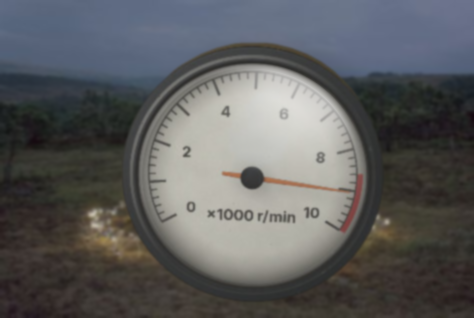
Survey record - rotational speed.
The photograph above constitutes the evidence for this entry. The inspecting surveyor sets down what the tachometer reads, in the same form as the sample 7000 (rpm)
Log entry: 9000 (rpm)
